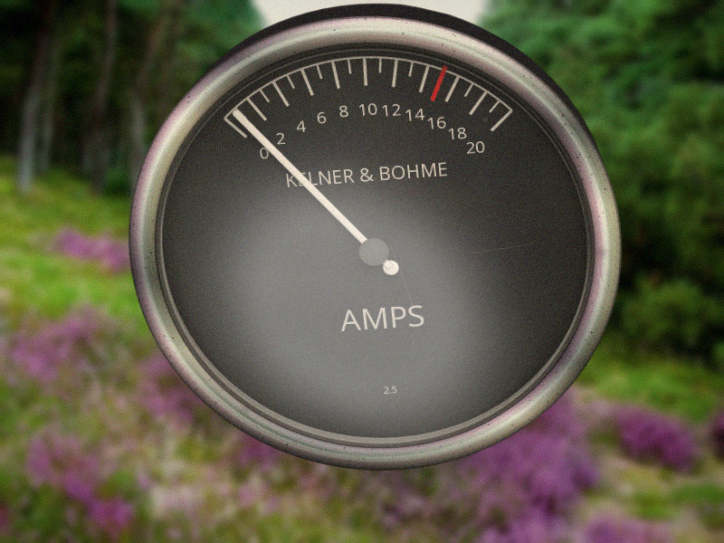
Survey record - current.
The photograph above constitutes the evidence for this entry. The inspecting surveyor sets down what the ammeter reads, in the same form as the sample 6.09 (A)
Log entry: 1 (A)
